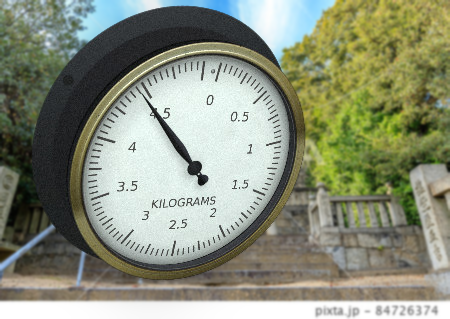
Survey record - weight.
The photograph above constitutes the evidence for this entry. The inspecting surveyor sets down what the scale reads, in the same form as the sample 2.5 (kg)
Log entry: 4.45 (kg)
